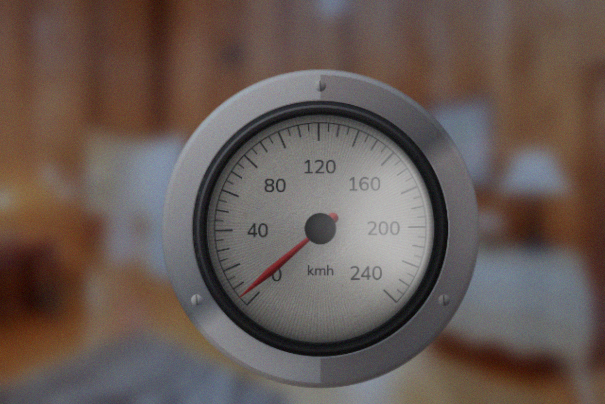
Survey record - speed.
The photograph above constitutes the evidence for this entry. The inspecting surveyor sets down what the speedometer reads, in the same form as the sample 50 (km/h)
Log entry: 5 (km/h)
